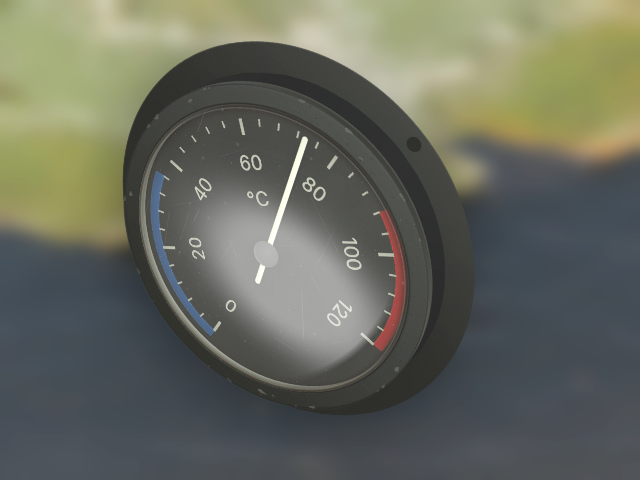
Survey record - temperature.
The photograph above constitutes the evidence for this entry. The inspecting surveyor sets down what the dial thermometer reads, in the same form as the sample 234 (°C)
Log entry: 74 (°C)
